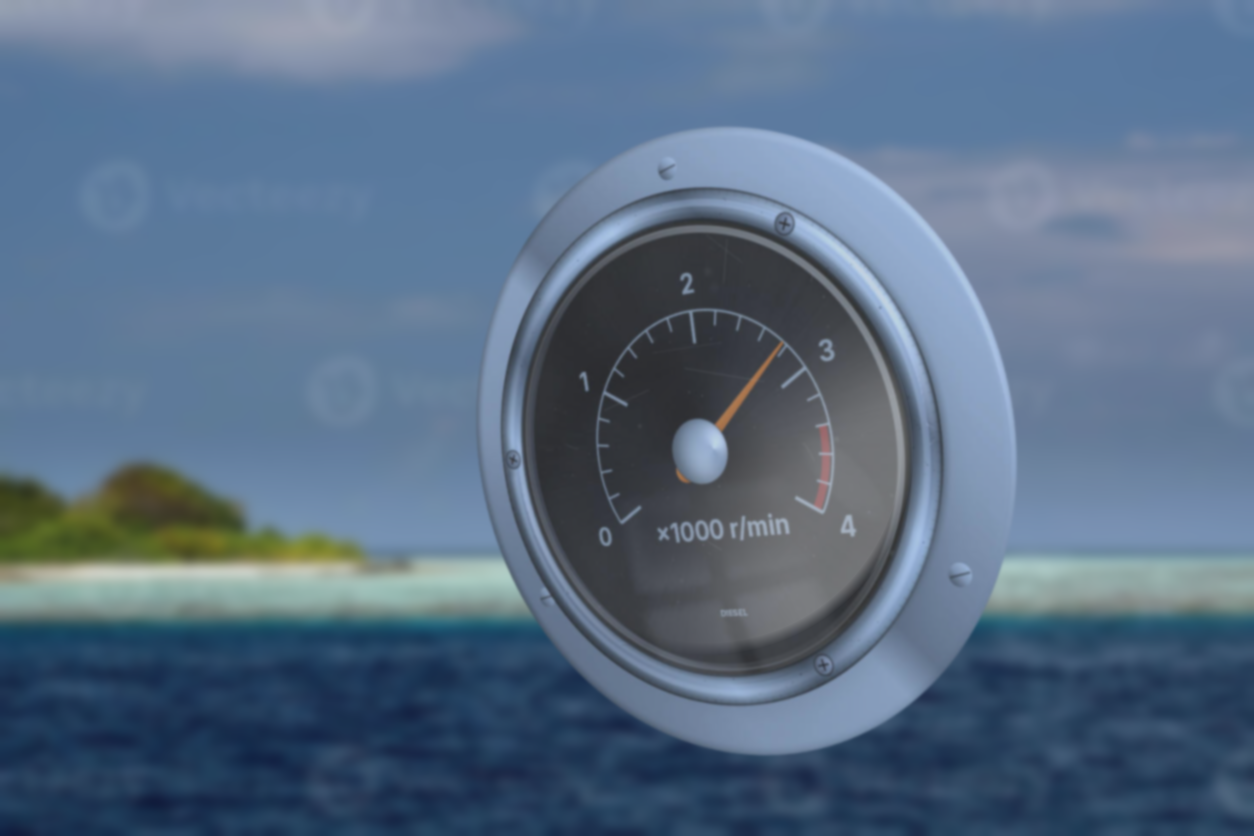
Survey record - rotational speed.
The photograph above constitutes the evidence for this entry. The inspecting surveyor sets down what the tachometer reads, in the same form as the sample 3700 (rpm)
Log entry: 2800 (rpm)
